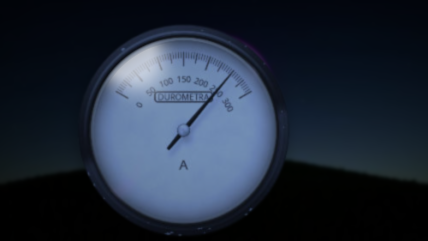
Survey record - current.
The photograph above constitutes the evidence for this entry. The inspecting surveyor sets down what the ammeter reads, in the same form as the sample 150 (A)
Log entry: 250 (A)
